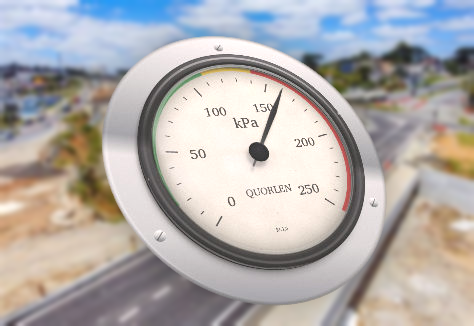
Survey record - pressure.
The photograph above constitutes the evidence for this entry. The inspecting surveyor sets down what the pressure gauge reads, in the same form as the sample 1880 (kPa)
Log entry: 160 (kPa)
